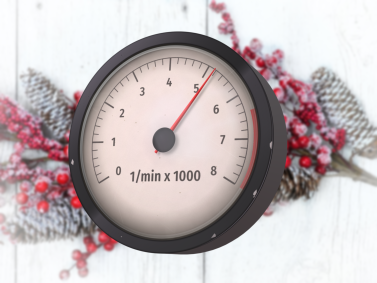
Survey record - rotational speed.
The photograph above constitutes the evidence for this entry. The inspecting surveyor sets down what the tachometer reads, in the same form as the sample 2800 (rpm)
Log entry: 5200 (rpm)
